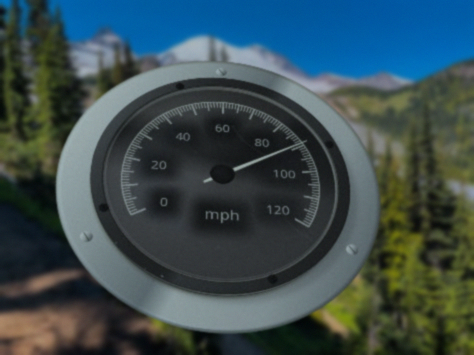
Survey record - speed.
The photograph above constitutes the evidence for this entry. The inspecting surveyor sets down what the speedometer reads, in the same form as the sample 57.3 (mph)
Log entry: 90 (mph)
